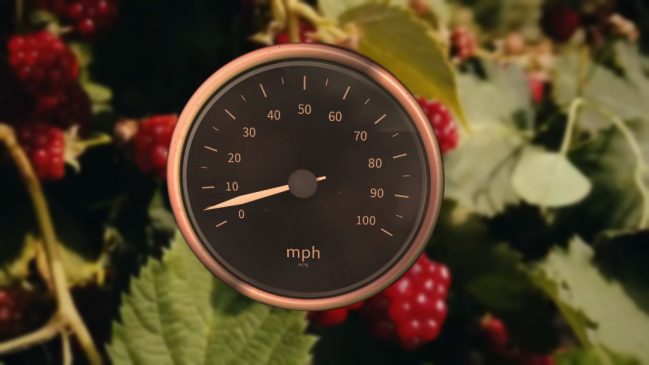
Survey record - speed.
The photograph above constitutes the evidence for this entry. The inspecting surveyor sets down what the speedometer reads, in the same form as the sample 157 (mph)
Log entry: 5 (mph)
